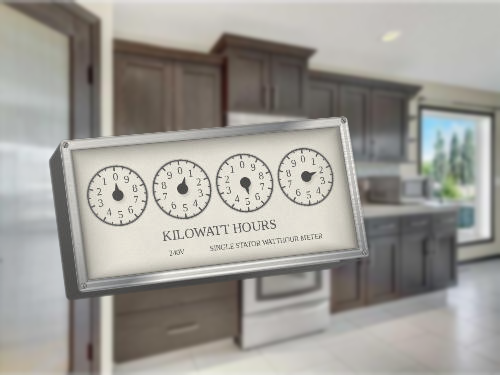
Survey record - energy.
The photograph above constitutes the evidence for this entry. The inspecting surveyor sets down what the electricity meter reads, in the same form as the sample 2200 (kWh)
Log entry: 52 (kWh)
